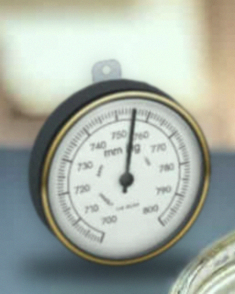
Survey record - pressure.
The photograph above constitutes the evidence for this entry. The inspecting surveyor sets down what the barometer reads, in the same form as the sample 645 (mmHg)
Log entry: 755 (mmHg)
